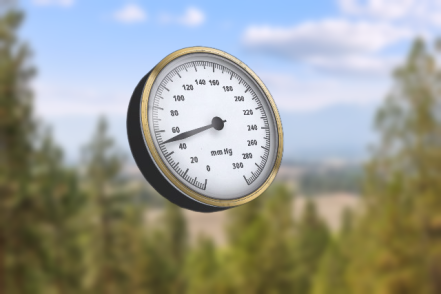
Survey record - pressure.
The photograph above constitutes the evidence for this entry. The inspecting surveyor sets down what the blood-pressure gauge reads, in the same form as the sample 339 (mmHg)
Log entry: 50 (mmHg)
